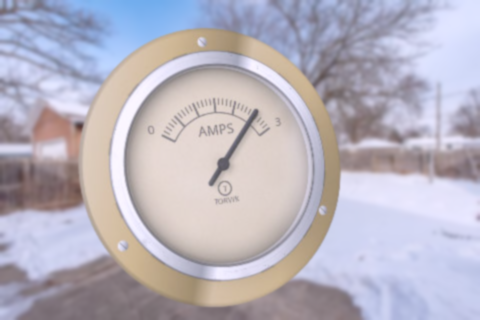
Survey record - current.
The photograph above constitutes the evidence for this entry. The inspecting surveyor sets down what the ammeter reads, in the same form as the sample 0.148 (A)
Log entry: 2.5 (A)
